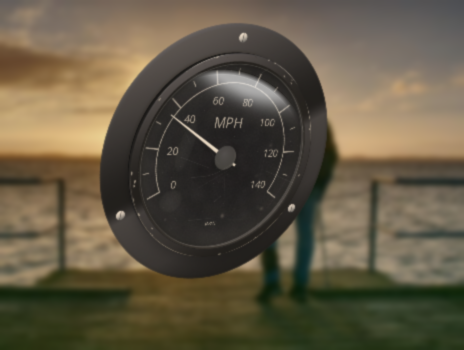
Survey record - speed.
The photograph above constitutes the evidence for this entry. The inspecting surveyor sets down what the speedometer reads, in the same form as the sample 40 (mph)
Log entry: 35 (mph)
